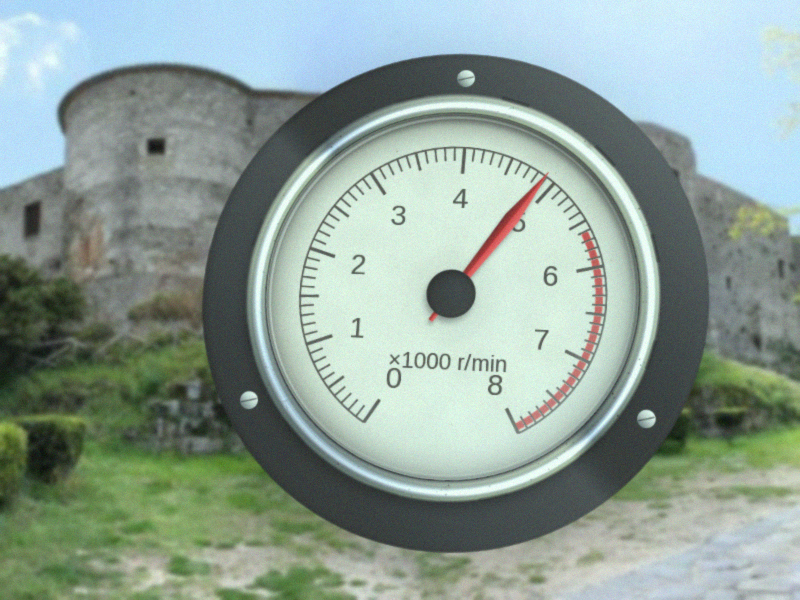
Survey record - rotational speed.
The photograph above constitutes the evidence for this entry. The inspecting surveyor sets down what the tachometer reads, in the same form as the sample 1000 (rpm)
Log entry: 4900 (rpm)
